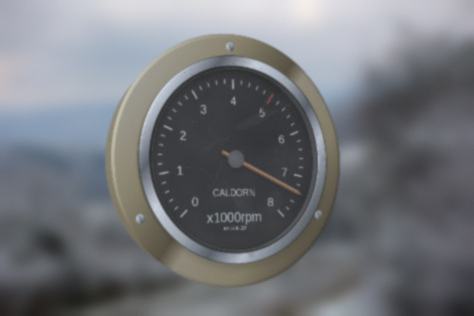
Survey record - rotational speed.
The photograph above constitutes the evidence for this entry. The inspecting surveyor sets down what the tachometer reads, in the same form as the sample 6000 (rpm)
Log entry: 7400 (rpm)
